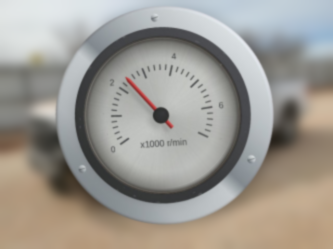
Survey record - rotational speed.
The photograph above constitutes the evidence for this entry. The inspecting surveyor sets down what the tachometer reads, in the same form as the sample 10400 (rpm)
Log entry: 2400 (rpm)
